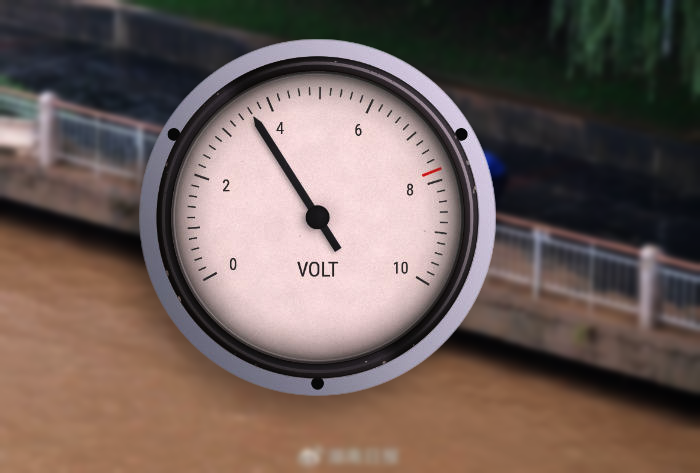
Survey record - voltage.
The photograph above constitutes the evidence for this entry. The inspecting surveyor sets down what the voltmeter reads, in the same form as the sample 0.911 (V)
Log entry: 3.6 (V)
